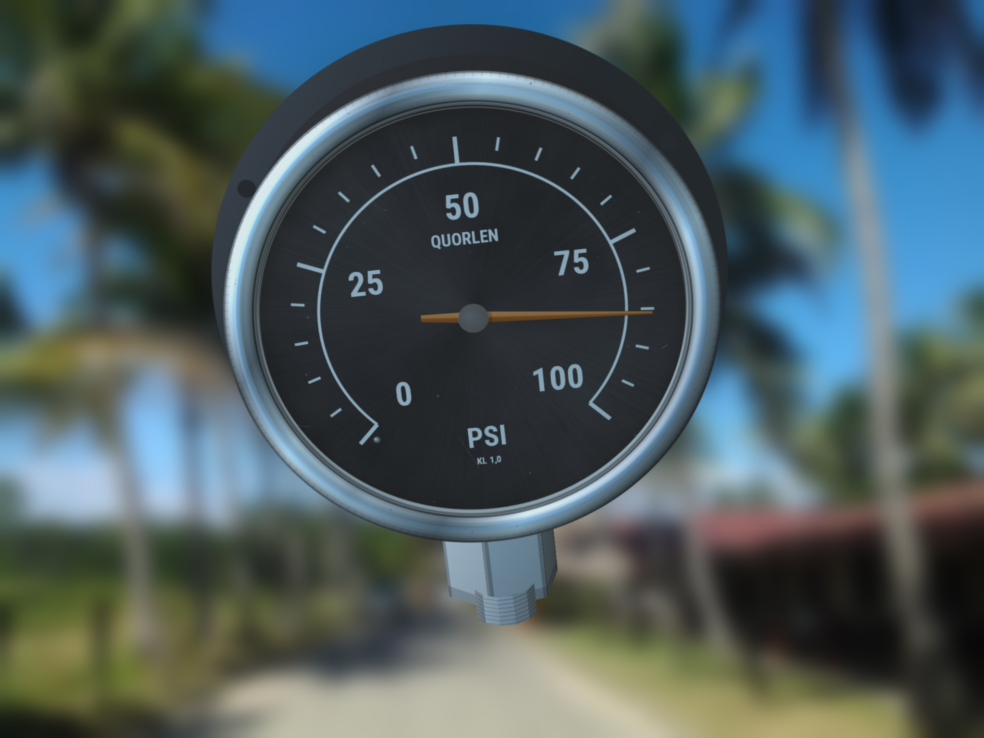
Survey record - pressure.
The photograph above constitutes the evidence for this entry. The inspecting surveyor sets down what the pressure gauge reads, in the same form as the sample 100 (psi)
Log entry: 85 (psi)
